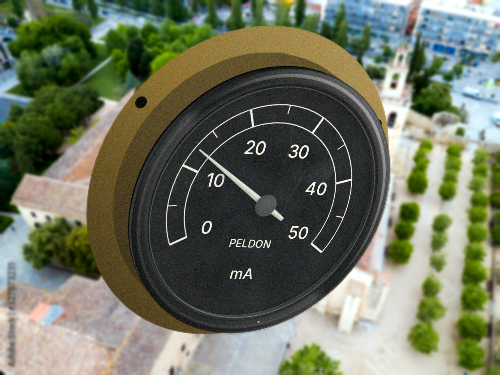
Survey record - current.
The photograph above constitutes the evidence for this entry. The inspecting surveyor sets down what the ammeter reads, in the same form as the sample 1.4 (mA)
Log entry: 12.5 (mA)
